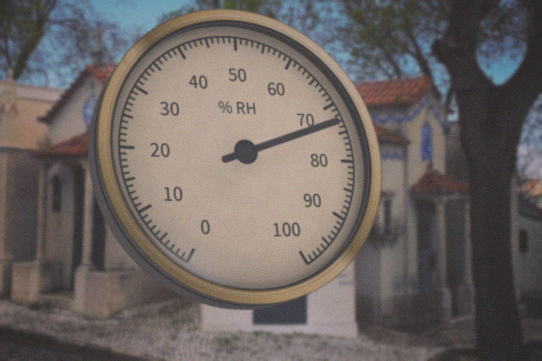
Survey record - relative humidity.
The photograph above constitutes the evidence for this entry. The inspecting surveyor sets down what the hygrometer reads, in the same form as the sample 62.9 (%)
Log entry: 73 (%)
